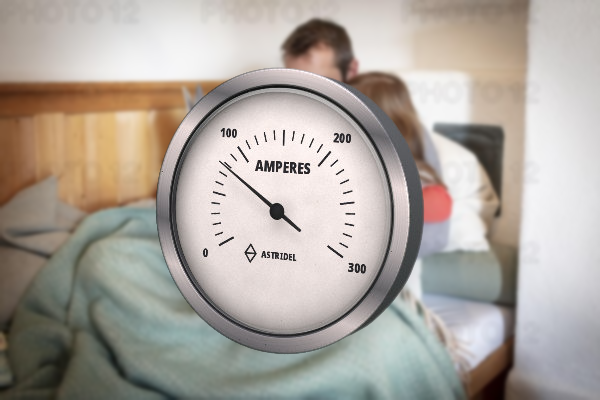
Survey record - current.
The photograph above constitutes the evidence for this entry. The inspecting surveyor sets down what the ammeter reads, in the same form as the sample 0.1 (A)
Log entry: 80 (A)
